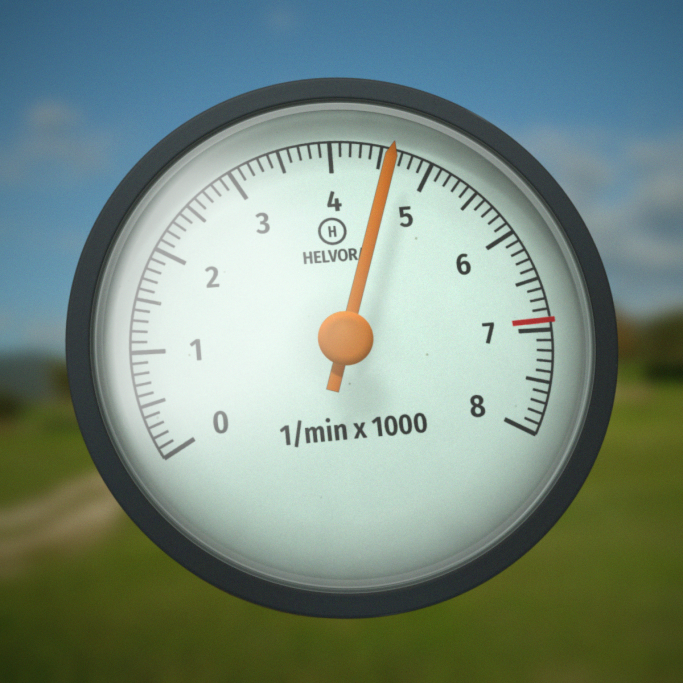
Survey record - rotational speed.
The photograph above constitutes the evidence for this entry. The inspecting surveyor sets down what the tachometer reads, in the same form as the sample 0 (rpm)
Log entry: 4600 (rpm)
